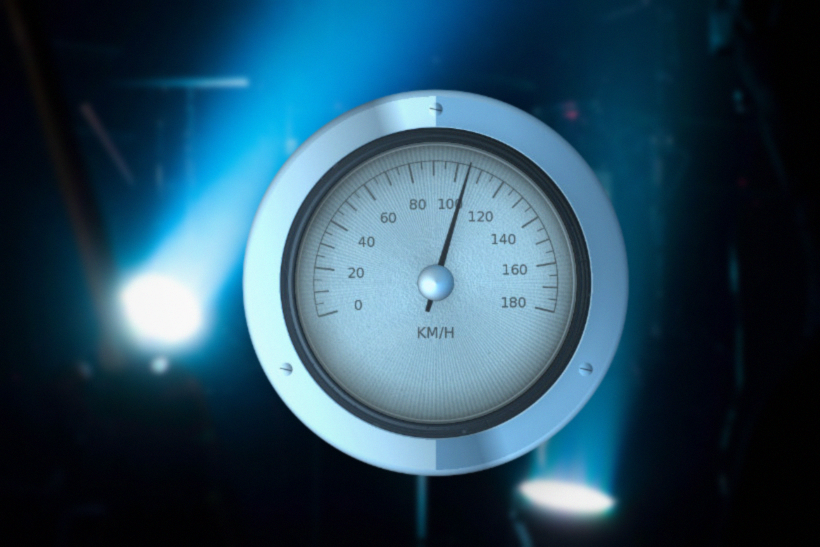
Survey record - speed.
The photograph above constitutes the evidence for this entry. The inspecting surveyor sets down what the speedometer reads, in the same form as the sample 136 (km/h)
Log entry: 105 (km/h)
